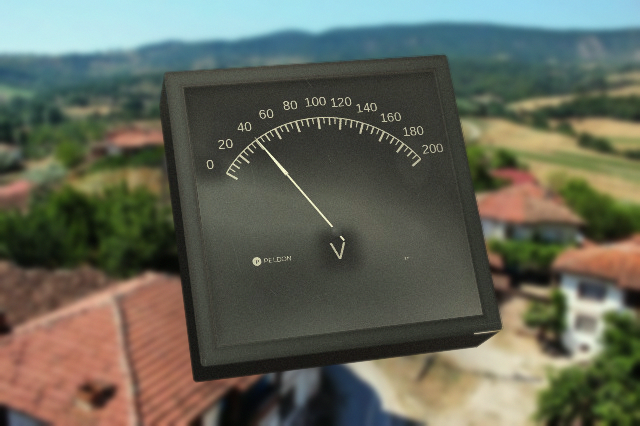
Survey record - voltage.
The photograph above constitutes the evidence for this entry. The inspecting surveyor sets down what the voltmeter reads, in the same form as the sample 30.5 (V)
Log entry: 40 (V)
